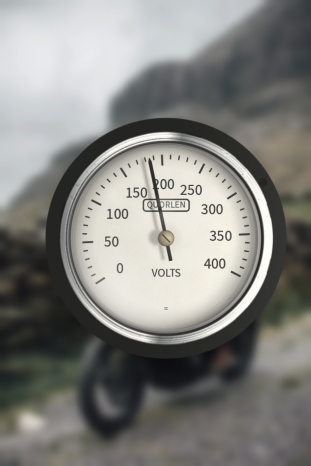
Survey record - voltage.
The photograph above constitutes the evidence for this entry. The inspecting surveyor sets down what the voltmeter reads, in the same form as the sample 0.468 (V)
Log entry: 185 (V)
